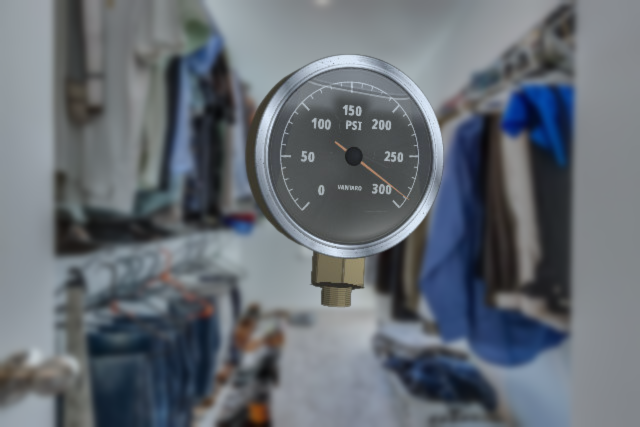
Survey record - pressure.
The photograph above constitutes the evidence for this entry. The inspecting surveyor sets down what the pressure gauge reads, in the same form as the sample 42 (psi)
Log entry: 290 (psi)
